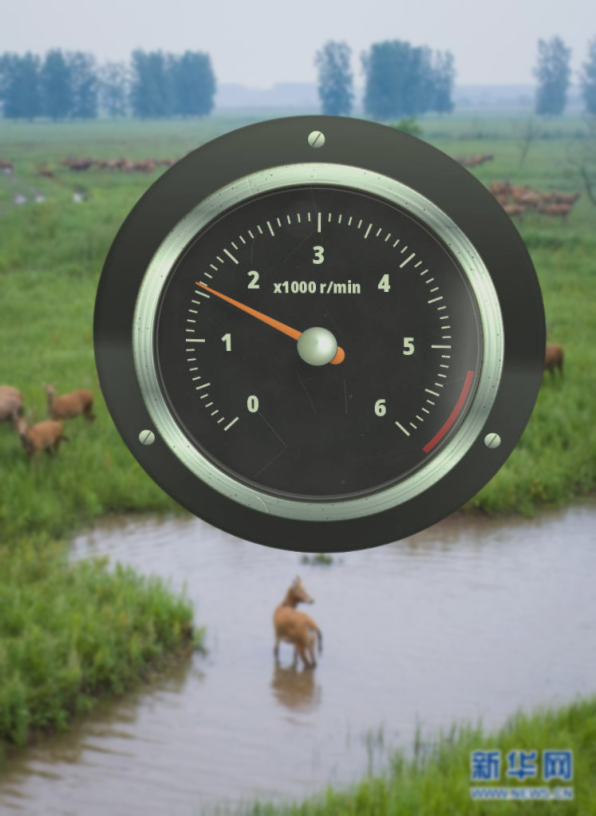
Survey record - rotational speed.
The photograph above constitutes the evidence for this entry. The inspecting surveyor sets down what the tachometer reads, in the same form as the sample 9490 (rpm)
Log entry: 1600 (rpm)
